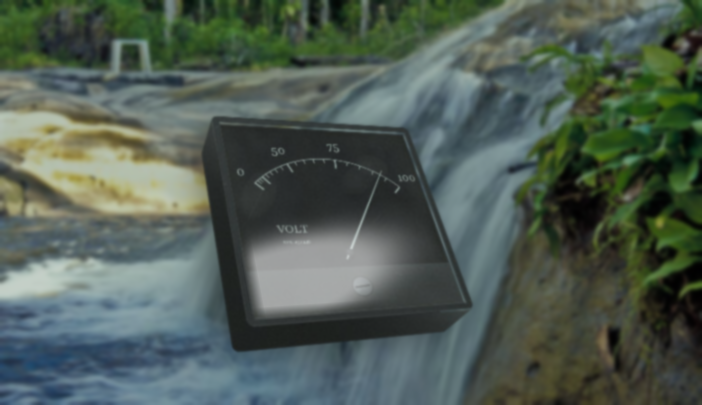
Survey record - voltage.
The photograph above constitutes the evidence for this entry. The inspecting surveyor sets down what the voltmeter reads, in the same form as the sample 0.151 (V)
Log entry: 92.5 (V)
